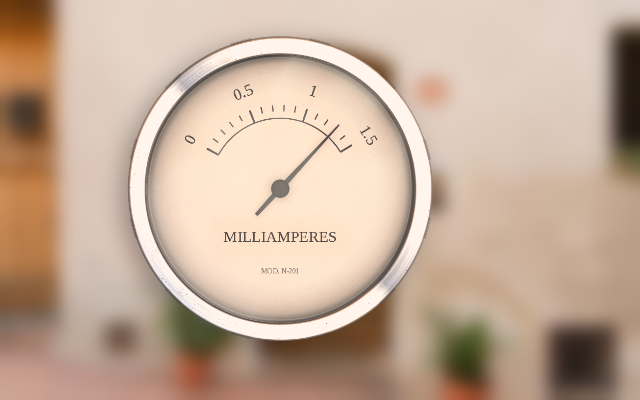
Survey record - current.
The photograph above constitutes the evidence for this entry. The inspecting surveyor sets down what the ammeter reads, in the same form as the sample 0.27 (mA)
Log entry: 1.3 (mA)
